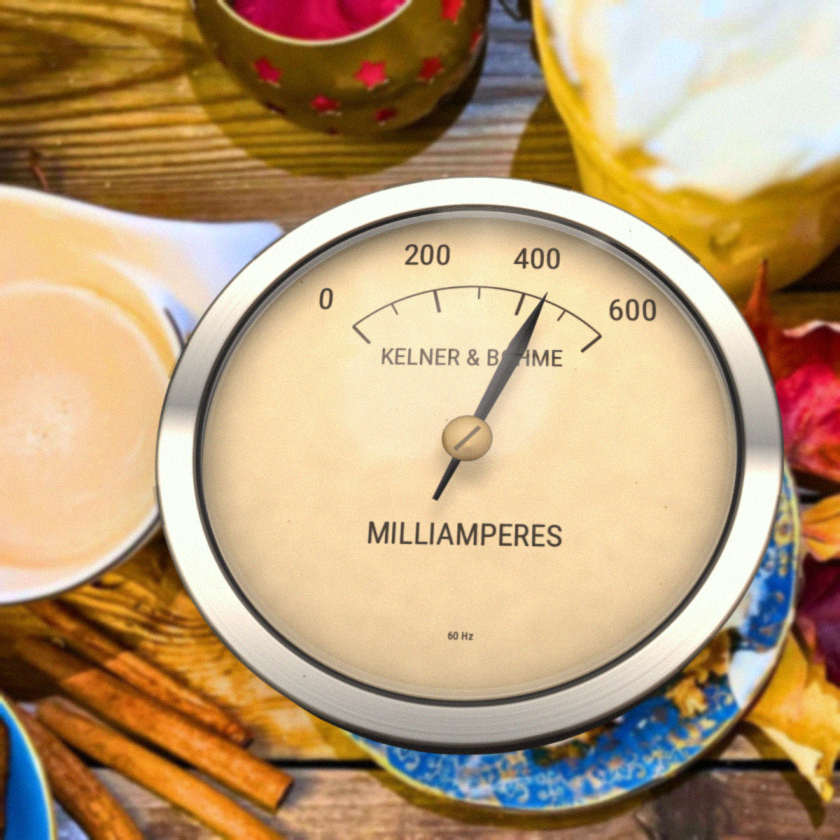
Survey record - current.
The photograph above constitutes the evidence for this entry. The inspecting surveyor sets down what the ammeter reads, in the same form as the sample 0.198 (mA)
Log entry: 450 (mA)
